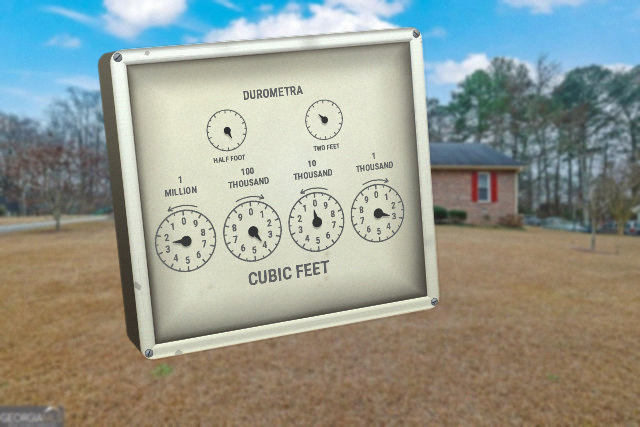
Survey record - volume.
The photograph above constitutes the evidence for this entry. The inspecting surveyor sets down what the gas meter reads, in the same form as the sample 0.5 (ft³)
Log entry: 240300 (ft³)
